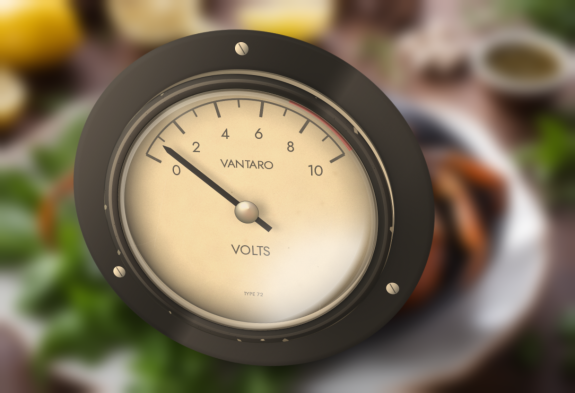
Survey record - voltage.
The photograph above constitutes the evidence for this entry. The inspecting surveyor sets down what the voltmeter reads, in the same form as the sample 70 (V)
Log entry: 1 (V)
